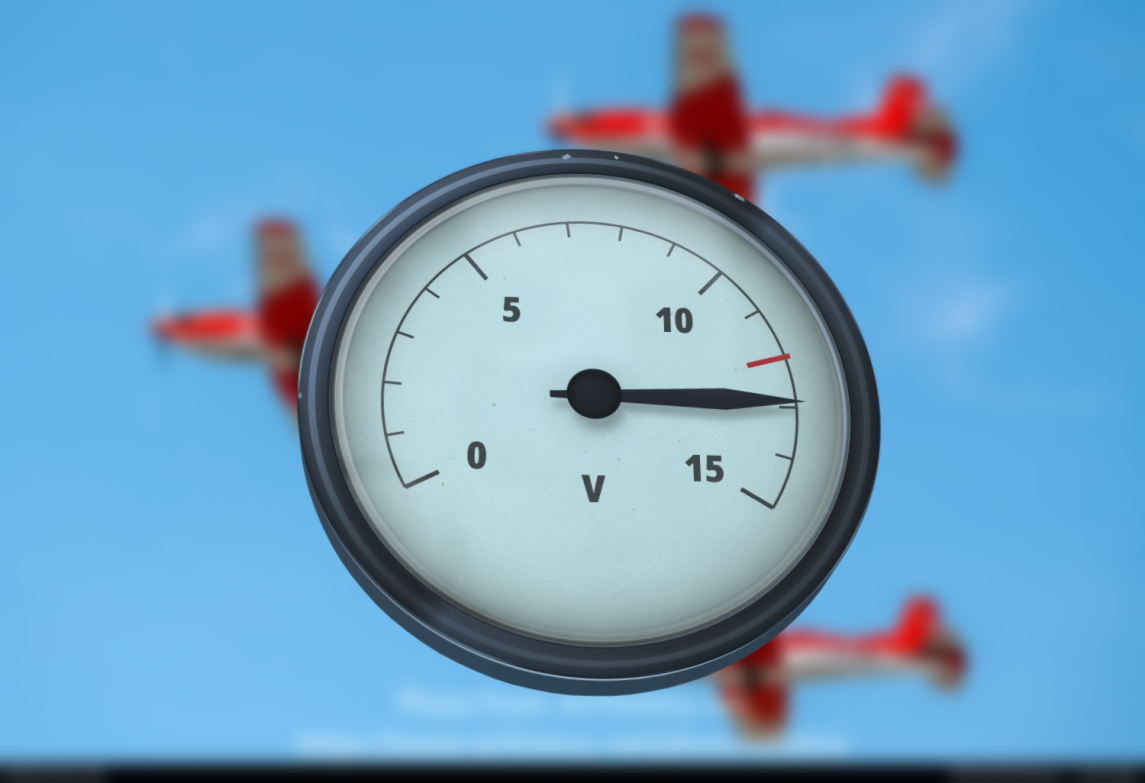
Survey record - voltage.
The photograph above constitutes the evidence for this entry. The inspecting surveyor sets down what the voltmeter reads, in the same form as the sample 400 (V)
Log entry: 13 (V)
